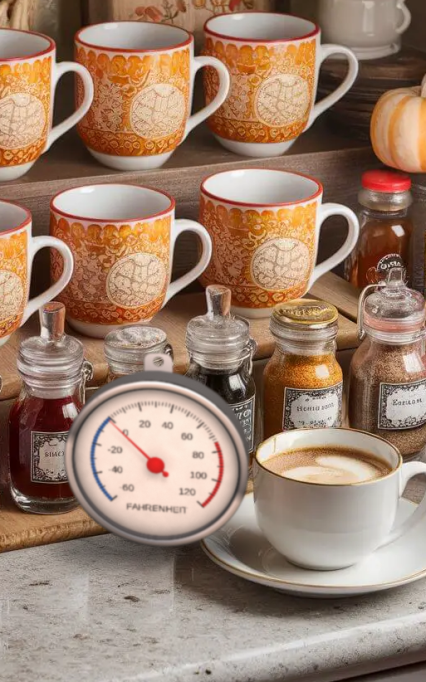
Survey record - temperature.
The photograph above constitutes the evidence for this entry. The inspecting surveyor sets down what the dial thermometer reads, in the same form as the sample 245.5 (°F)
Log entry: 0 (°F)
